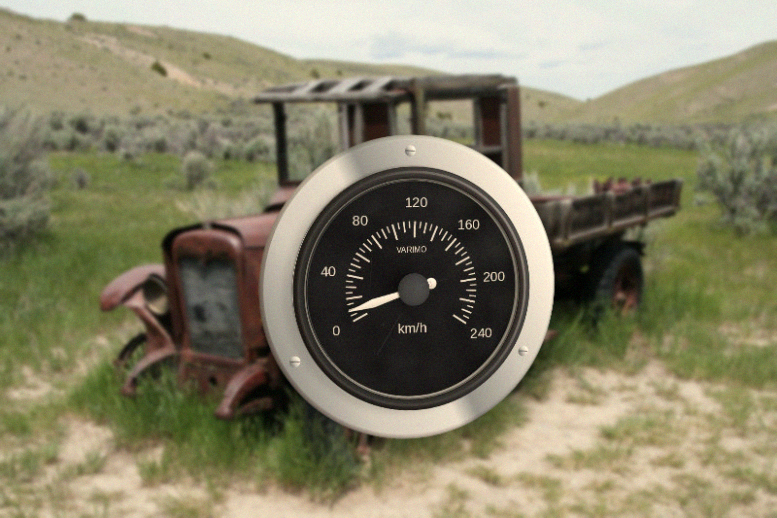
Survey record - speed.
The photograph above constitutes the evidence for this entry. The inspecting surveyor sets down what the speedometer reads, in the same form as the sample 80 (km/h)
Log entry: 10 (km/h)
